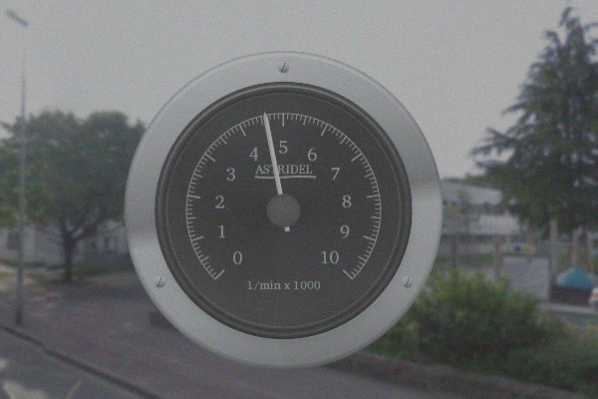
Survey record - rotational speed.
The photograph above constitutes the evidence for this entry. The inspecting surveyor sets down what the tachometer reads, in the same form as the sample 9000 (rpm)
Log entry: 4600 (rpm)
